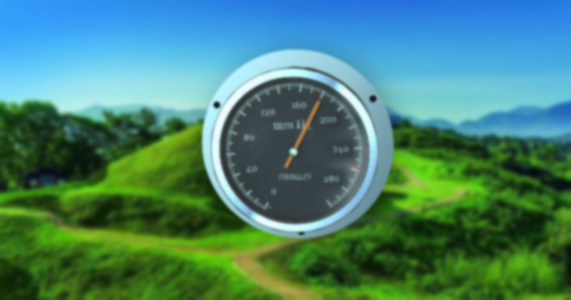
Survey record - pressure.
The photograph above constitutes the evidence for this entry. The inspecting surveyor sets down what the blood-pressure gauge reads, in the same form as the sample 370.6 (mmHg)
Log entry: 180 (mmHg)
